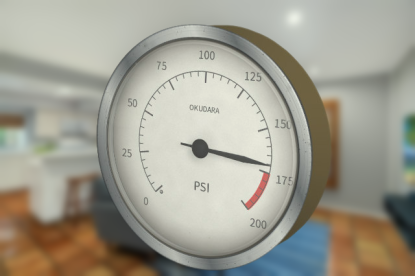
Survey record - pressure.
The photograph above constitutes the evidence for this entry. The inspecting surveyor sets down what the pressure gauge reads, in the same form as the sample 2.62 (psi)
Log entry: 170 (psi)
